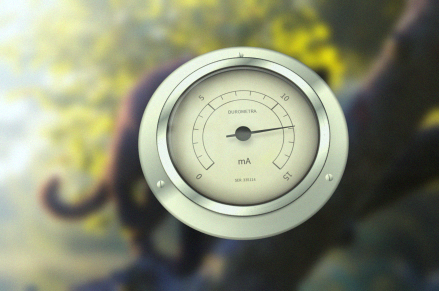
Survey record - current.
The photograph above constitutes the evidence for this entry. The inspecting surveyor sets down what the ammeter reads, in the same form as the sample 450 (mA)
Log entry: 12 (mA)
